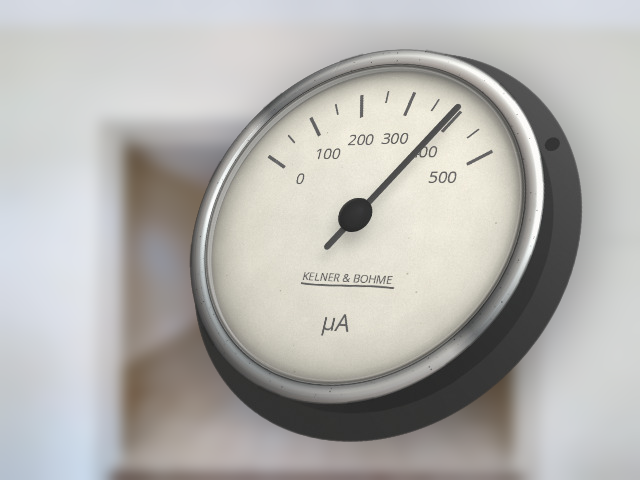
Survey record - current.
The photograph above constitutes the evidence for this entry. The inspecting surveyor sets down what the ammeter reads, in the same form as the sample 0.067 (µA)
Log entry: 400 (µA)
